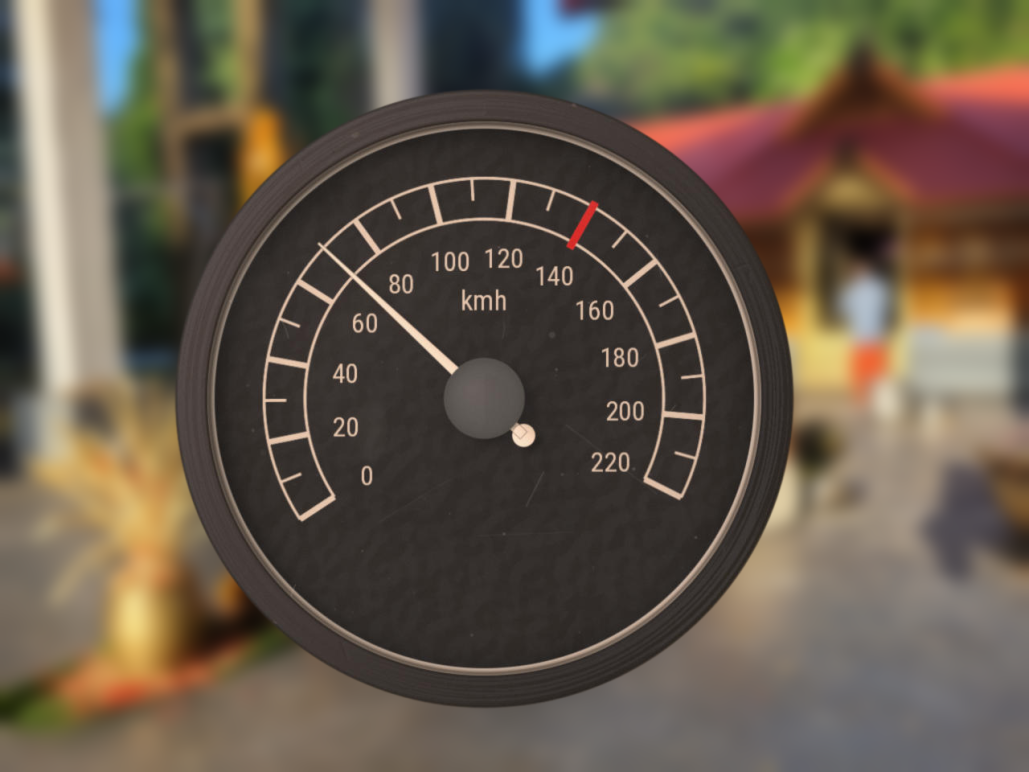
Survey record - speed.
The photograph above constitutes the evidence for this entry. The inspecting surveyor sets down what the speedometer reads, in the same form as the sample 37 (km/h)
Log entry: 70 (km/h)
